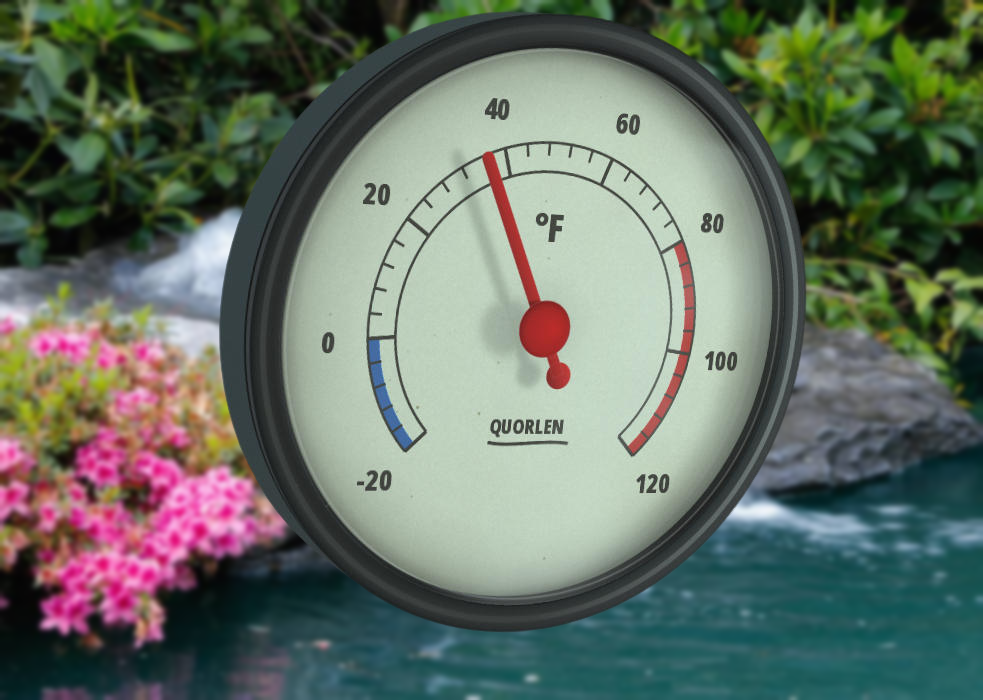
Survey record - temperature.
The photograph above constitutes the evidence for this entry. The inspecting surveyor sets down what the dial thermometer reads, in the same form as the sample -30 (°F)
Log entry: 36 (°F)
